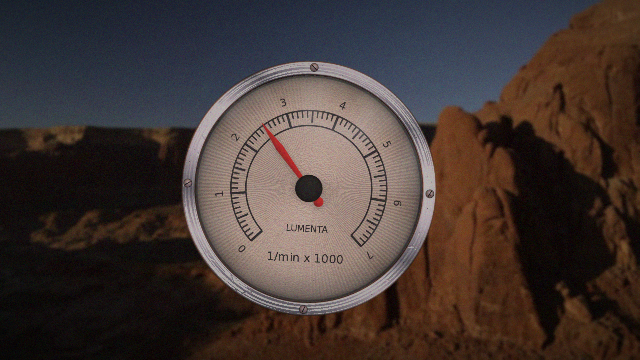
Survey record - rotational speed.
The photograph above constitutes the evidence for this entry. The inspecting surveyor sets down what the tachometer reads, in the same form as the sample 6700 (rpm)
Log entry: 2500 (rpm)
